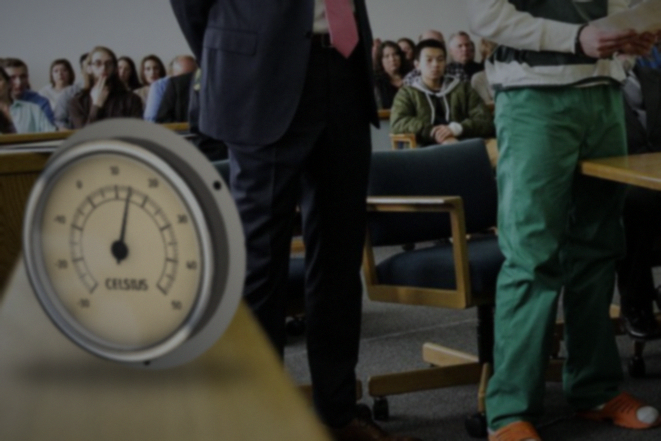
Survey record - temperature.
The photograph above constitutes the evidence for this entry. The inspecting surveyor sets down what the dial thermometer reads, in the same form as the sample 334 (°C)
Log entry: 15 (°C)
